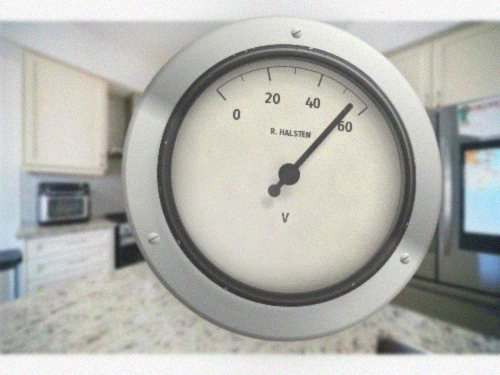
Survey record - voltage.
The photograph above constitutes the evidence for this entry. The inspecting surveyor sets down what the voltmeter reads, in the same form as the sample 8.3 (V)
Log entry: 55 (V)
